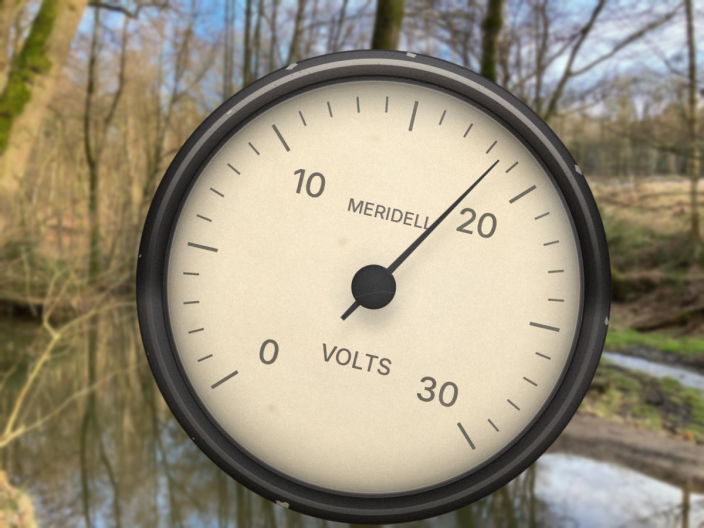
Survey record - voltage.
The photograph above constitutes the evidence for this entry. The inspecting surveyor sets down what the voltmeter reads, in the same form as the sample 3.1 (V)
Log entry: 18.5 (V)
